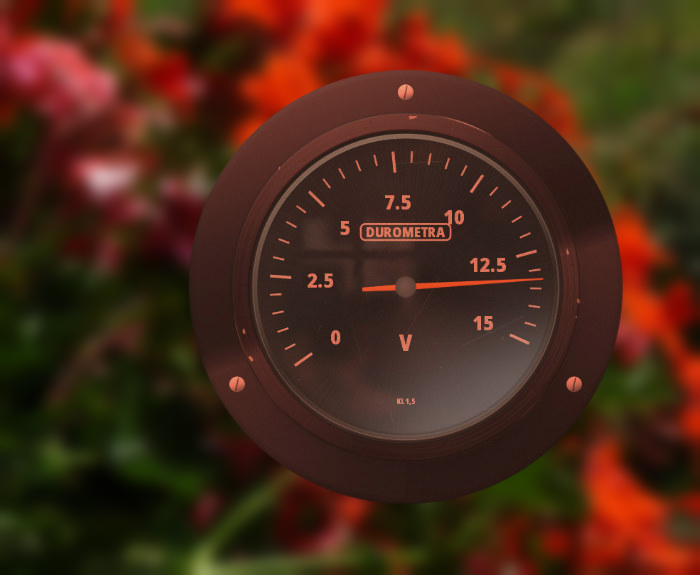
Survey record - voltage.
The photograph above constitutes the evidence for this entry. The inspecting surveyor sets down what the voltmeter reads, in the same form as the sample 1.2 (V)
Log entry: 13.25 (V)
